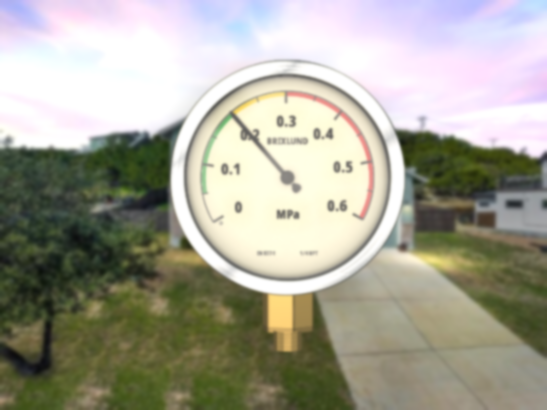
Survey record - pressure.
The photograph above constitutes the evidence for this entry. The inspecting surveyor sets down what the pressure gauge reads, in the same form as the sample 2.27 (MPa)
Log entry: 0.2 (MPa)
